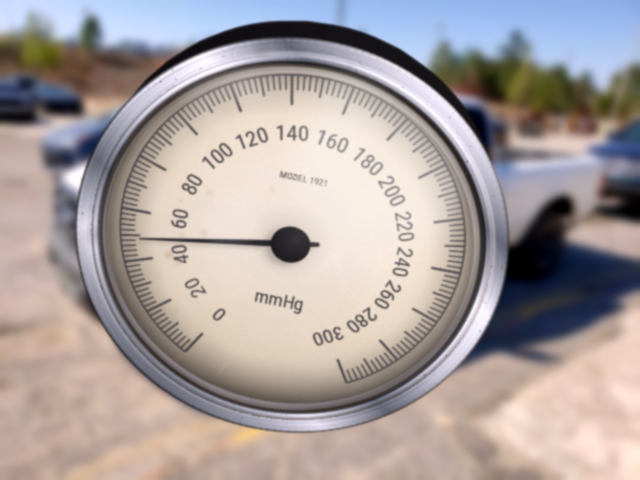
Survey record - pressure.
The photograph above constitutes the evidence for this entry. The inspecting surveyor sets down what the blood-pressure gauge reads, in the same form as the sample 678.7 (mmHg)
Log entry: 50 (mmHg)
